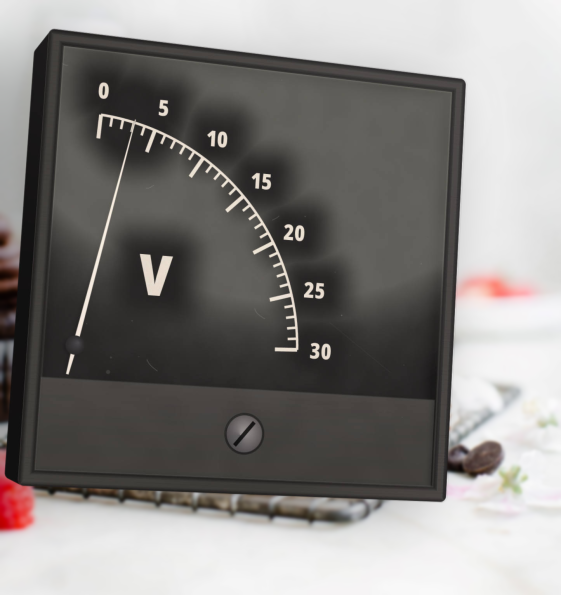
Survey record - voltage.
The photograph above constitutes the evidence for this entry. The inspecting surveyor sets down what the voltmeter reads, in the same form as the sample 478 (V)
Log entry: 3 (V)
